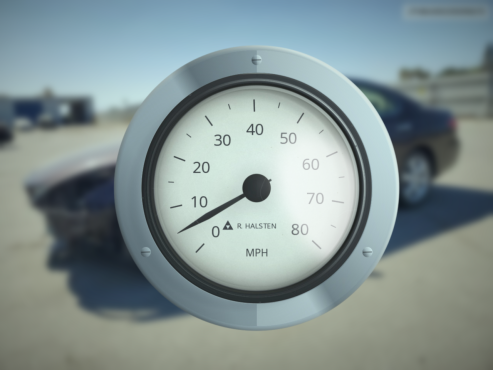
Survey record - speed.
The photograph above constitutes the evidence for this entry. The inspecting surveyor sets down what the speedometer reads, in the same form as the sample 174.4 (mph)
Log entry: 5 (mph)
